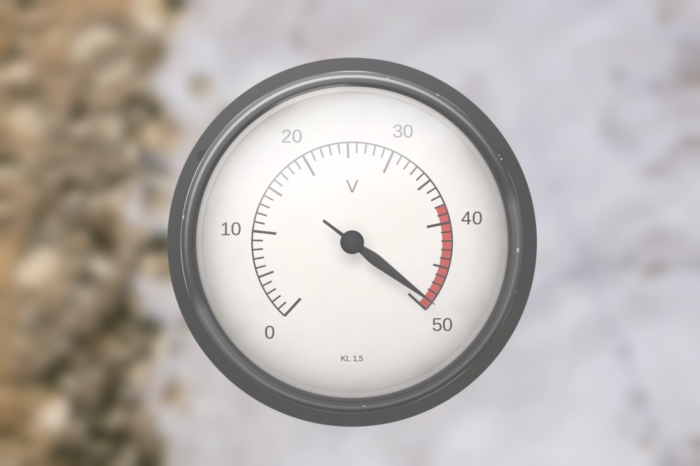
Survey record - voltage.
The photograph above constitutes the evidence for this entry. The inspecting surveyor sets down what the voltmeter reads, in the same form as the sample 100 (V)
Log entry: 49 (V)
